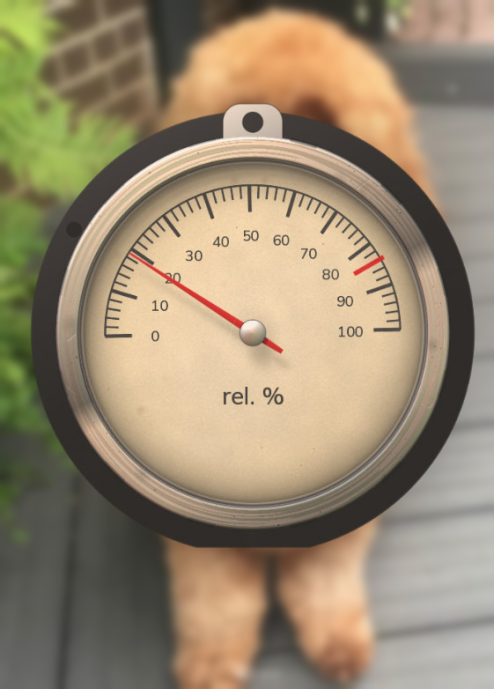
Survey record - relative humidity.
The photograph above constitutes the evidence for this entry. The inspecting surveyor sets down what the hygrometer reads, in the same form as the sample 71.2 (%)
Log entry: 19 (%)
